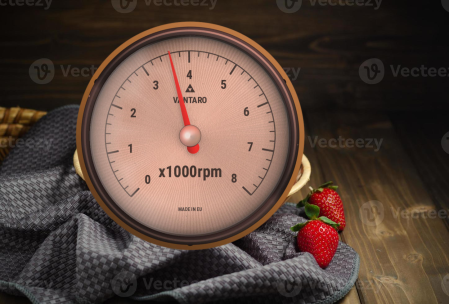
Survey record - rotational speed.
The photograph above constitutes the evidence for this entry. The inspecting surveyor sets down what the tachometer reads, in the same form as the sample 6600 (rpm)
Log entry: 3600 (rpm)
